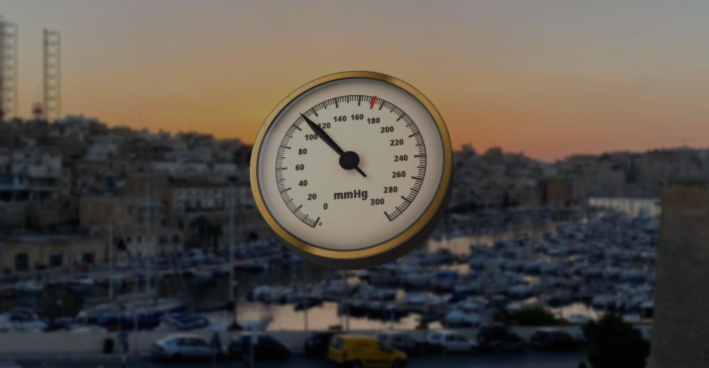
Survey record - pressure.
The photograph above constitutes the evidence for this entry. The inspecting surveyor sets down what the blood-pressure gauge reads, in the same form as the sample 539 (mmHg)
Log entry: 110 (mmHg)
